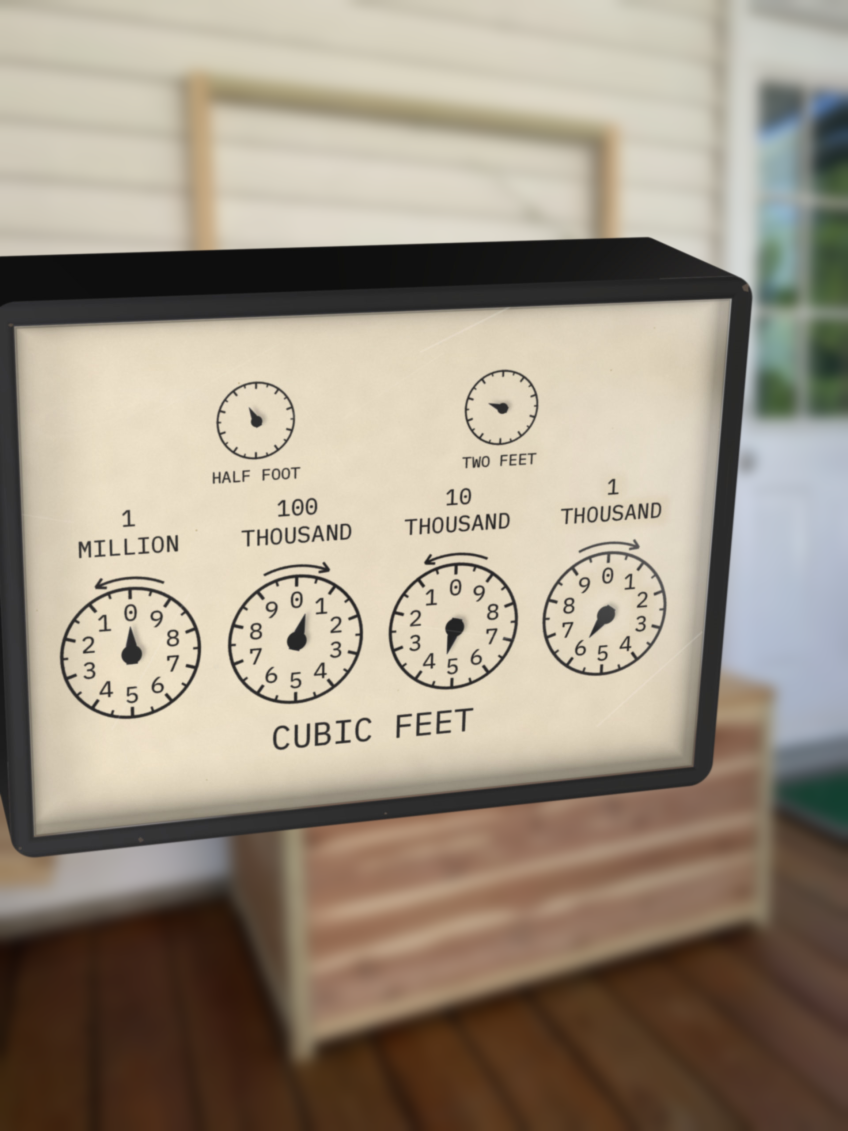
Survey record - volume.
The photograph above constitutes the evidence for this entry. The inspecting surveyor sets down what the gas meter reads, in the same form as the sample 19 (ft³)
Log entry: 4600 (ft³)
